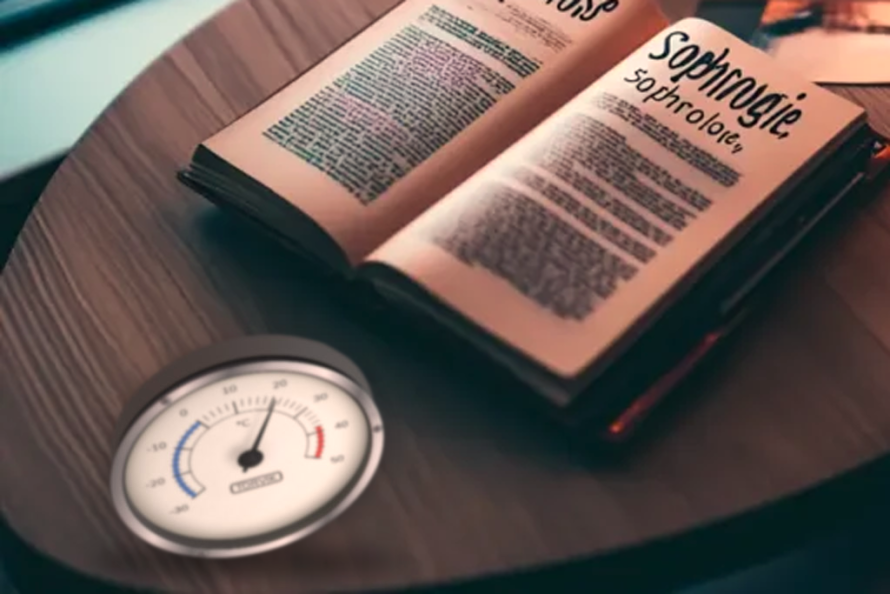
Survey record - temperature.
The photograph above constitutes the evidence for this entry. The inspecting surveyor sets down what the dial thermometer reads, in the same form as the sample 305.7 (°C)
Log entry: 20 (°C)
